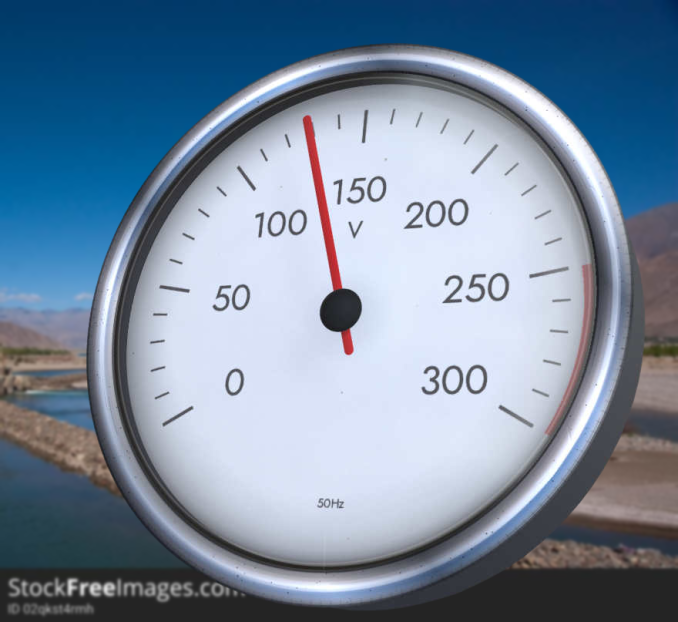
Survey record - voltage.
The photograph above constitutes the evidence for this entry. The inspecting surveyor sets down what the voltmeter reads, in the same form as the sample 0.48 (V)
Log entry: 130 (V)
